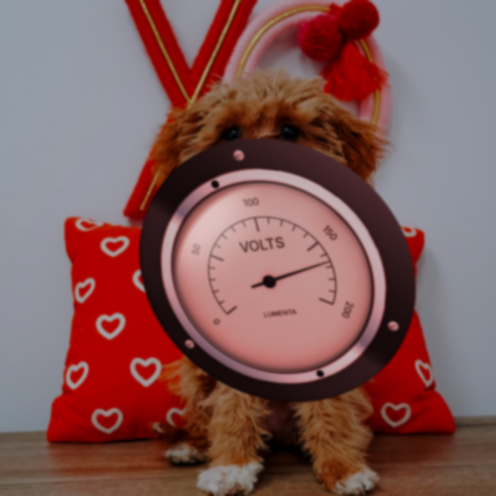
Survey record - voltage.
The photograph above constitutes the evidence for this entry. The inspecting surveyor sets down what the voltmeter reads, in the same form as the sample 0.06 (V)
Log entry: 165 (V)
